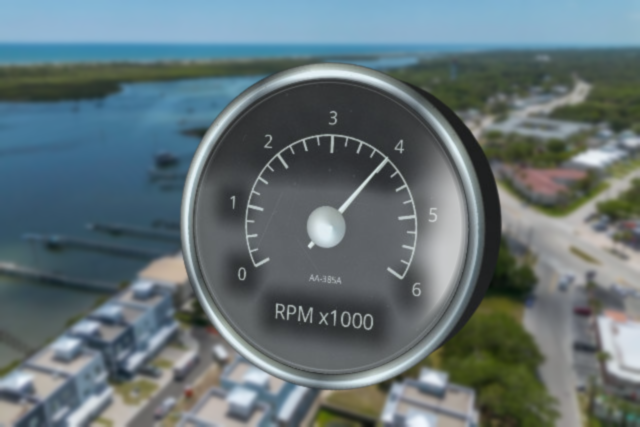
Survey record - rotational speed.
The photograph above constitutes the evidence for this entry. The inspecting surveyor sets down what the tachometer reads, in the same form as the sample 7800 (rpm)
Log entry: 4000 (rpm)
